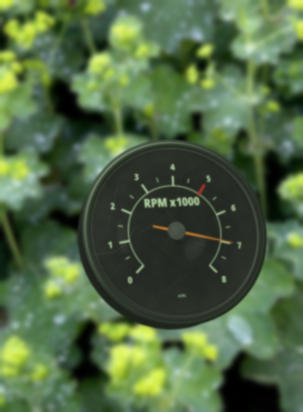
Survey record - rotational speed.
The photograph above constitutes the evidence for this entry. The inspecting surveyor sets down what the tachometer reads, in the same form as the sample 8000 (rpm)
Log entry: 7000 (rpm)
